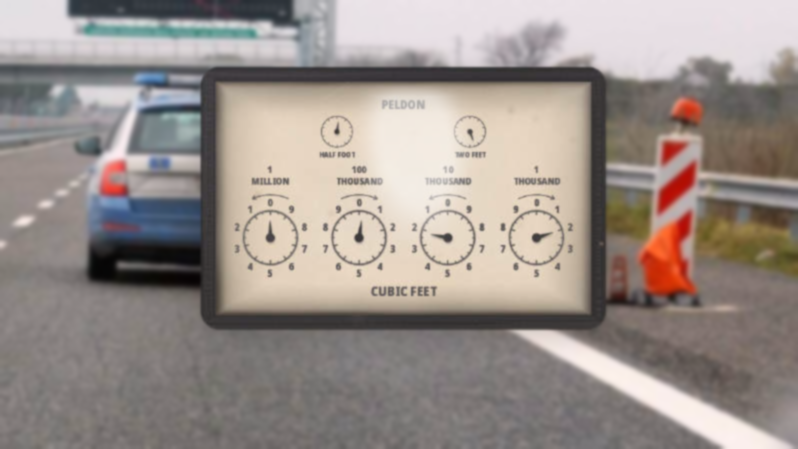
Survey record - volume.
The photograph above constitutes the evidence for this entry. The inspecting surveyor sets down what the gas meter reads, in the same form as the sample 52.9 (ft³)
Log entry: 2200 (ft³)
